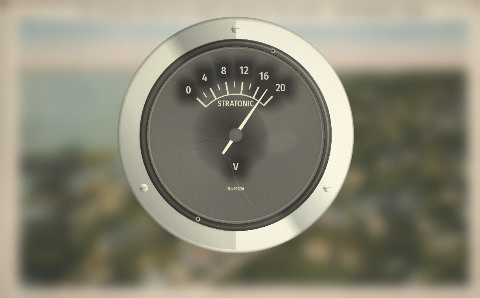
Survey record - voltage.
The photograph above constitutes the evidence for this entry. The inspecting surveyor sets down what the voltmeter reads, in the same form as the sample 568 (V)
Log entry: 18 (V)
